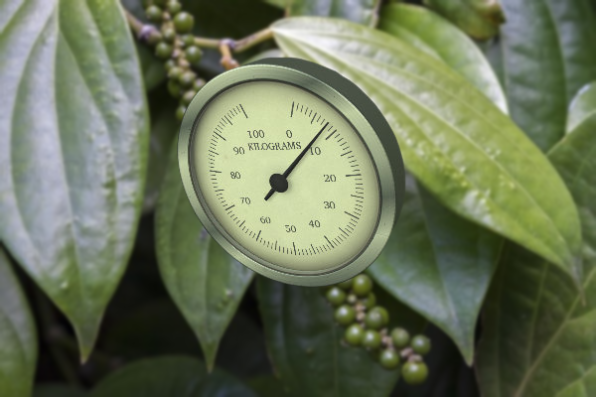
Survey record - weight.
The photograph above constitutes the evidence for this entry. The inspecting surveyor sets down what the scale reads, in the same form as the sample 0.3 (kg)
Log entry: 8 (kg)
